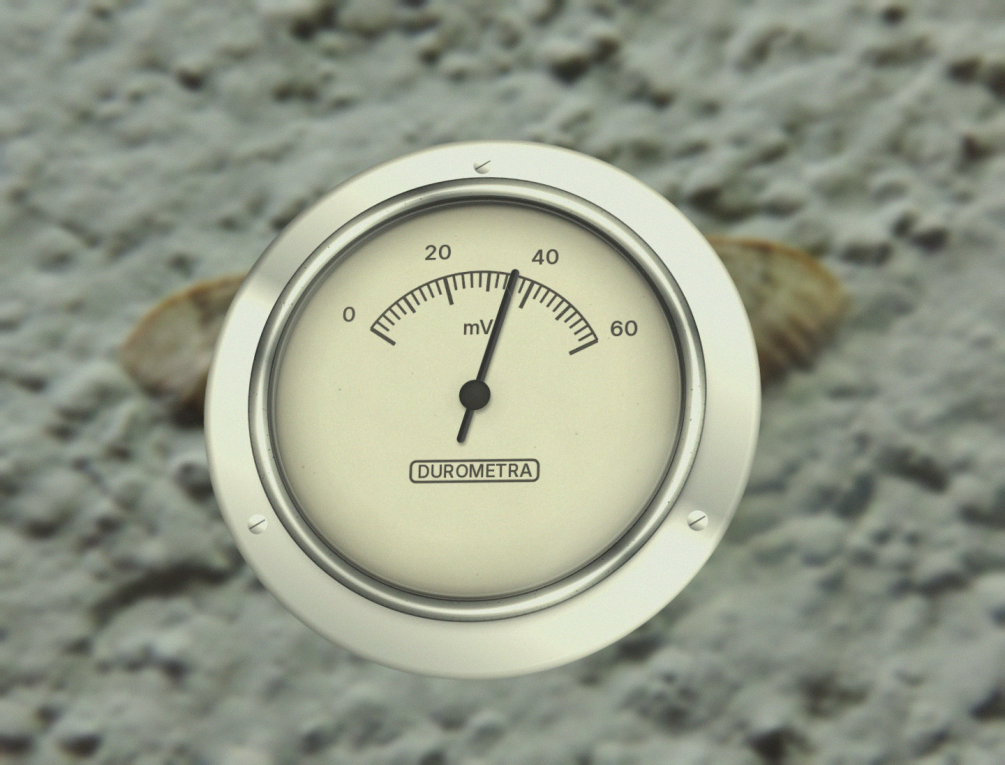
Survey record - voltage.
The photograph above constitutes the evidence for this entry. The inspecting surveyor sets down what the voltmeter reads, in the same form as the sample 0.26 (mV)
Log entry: 36 (mV)
